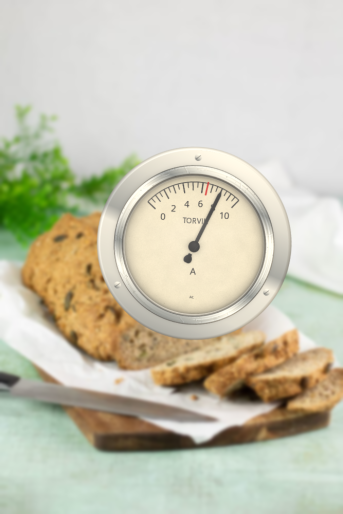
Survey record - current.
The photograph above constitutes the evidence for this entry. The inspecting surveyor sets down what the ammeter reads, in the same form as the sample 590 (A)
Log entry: 8 (A)
